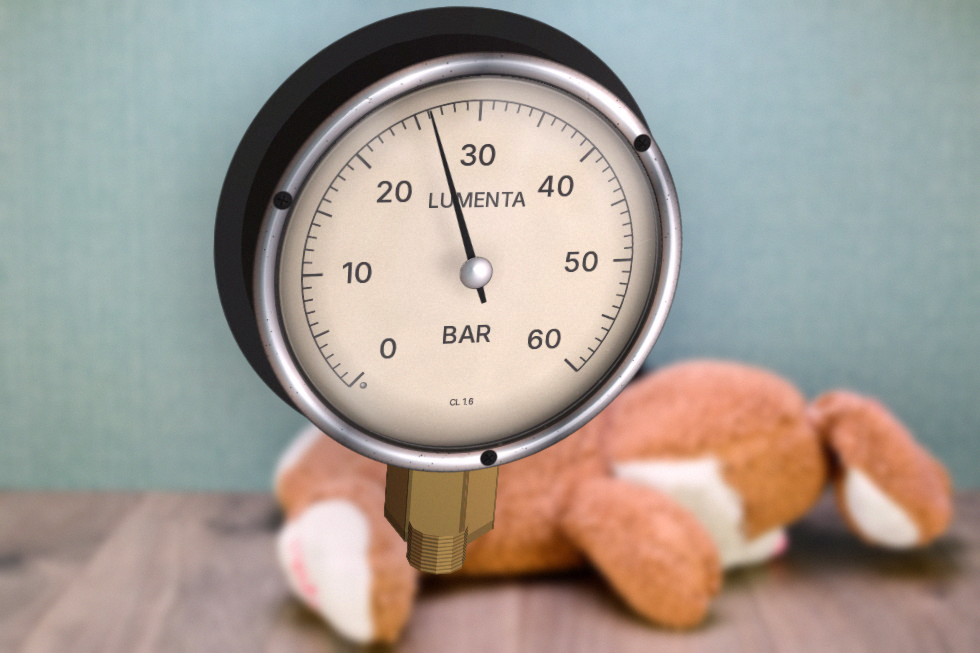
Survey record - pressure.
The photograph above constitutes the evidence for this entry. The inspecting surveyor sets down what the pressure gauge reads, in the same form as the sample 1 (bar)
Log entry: 26 (bar)
